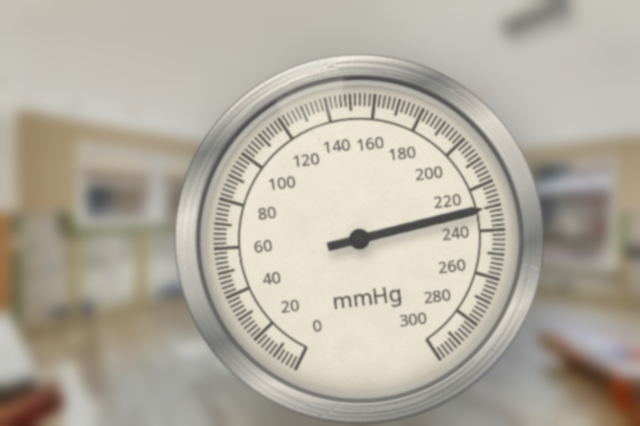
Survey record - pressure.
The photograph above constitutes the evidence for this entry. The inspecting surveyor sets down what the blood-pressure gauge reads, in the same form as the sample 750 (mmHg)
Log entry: 230 (mmHg)
